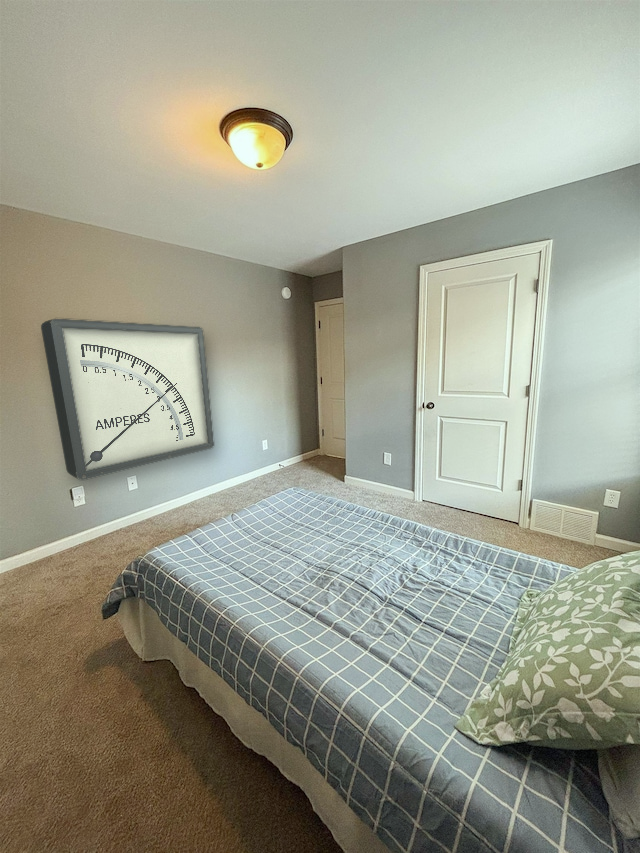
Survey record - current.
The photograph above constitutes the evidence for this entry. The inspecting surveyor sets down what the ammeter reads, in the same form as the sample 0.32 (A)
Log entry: 3 (A)
